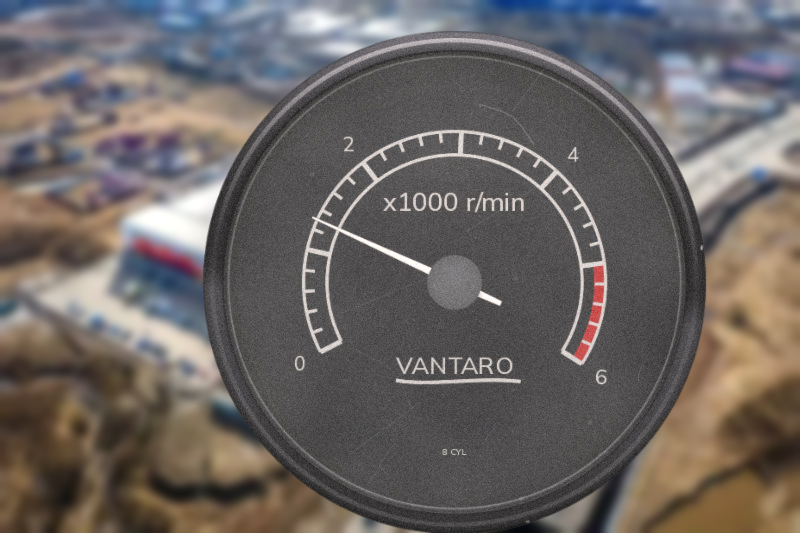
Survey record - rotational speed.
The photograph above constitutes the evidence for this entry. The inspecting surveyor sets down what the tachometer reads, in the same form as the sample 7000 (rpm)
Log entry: 1300 (rpm)
